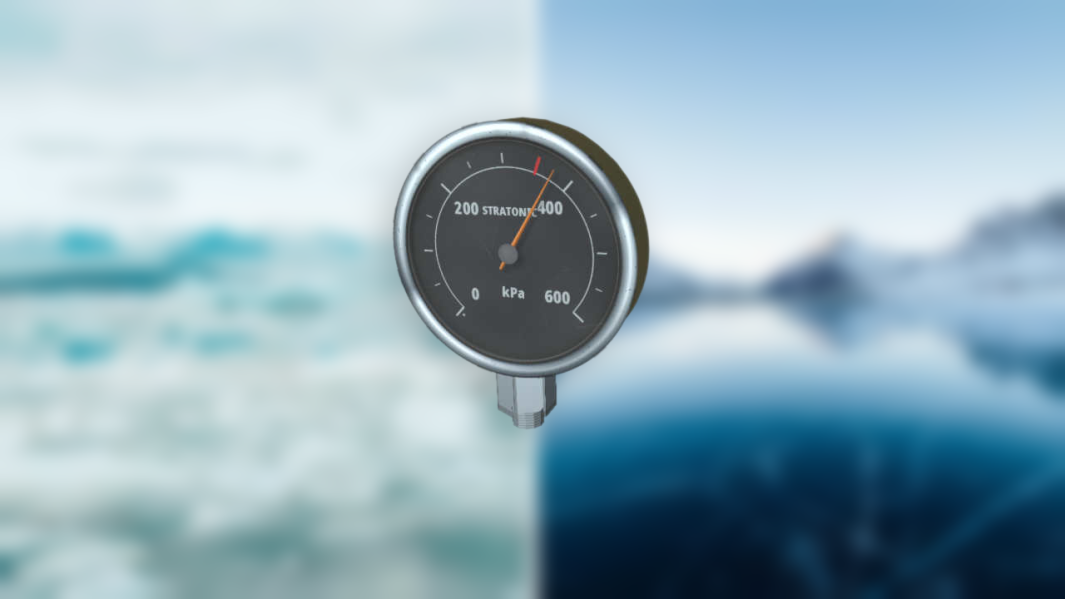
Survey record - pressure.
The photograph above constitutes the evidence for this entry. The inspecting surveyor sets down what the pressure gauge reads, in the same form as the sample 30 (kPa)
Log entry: 375 (kPa)
